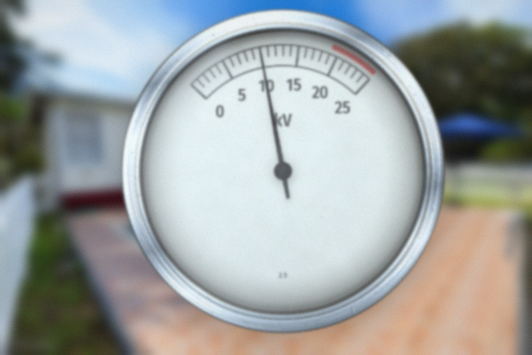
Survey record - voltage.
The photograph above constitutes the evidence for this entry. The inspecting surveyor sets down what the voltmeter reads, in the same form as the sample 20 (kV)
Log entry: 10 (kV)
